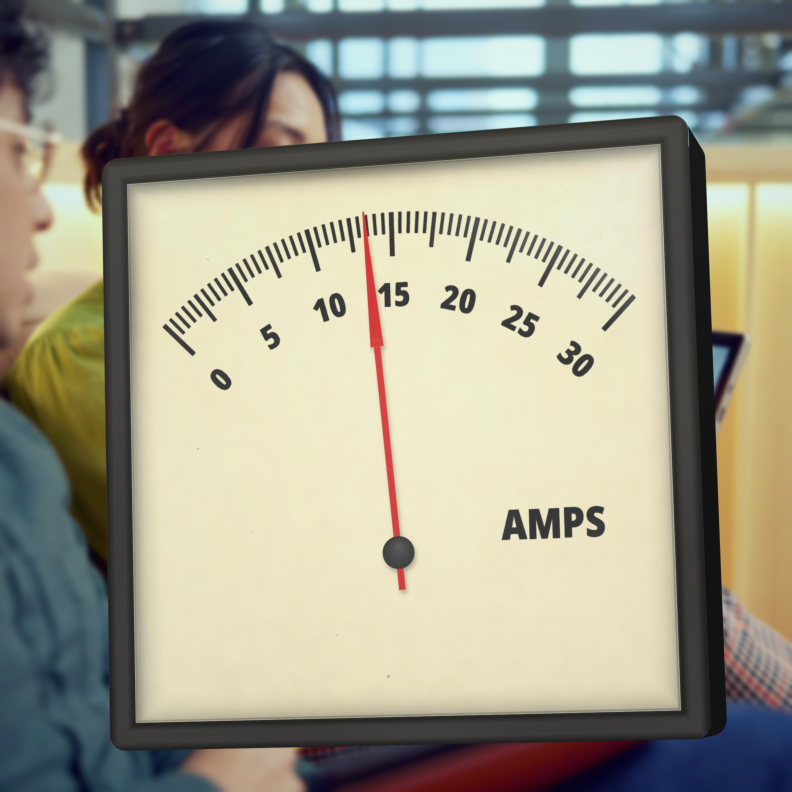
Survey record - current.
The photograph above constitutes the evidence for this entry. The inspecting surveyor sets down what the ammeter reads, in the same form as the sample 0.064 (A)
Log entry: 13.5 (A)
